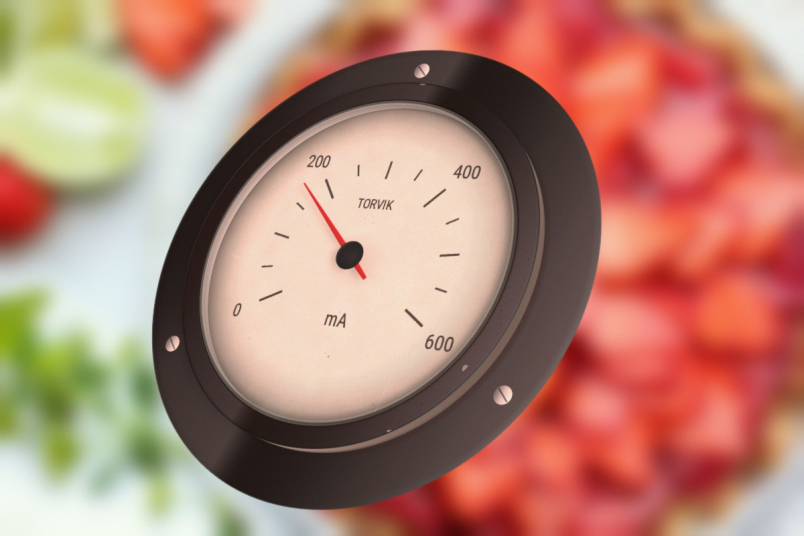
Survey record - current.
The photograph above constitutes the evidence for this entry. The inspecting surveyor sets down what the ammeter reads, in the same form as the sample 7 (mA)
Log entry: 175 (mA)
